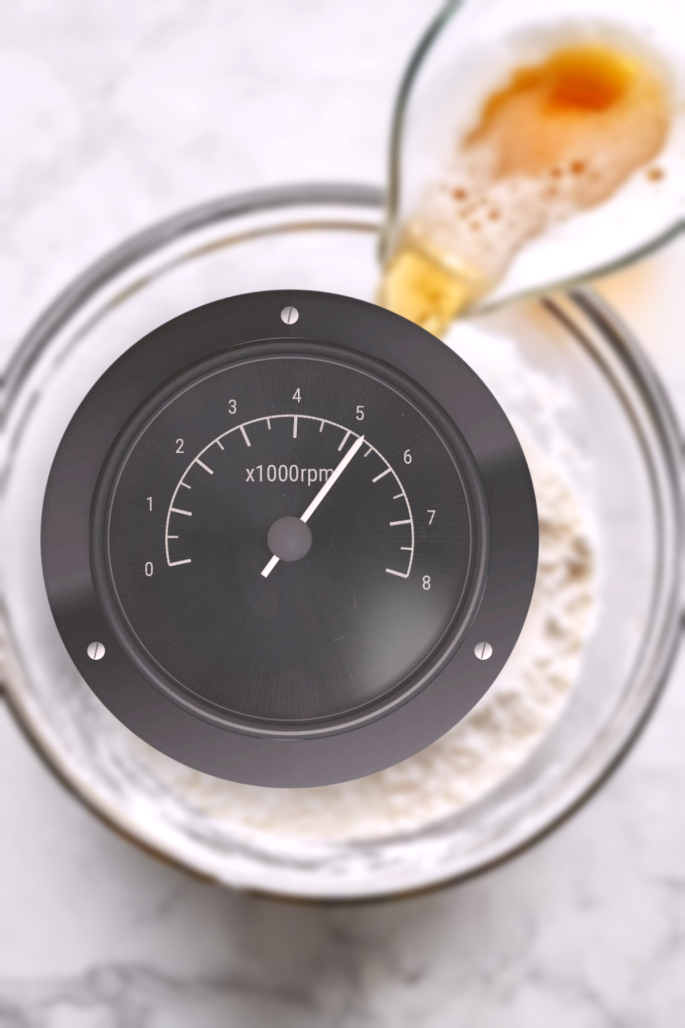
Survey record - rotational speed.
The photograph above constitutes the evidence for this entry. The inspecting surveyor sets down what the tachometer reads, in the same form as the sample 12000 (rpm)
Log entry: 5250 (rpm)
